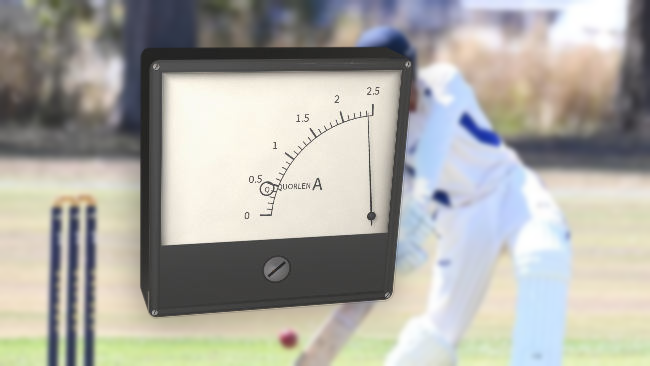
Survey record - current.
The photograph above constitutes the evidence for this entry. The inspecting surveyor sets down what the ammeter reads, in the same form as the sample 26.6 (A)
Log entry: 2.4 (A)
